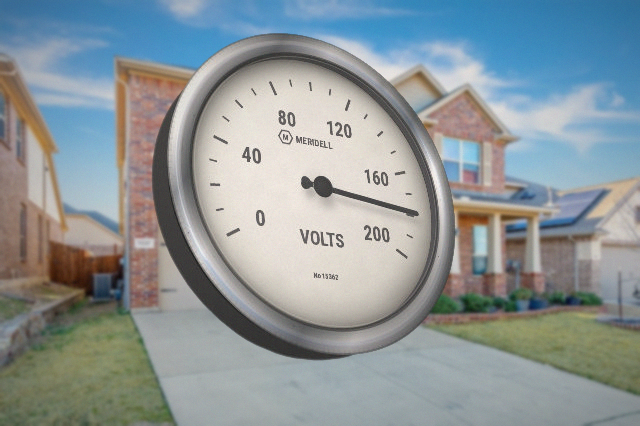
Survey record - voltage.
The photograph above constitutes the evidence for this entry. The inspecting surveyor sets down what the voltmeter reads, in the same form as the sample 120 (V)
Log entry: 180 (V)
